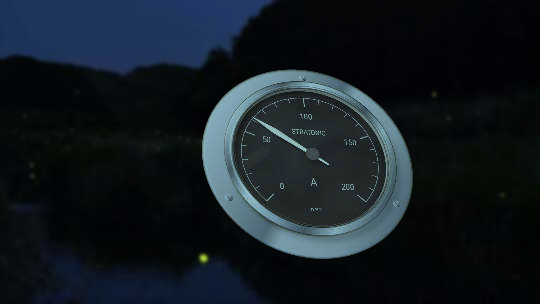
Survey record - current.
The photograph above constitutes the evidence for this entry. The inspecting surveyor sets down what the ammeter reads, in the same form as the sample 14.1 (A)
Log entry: 60 (A)
